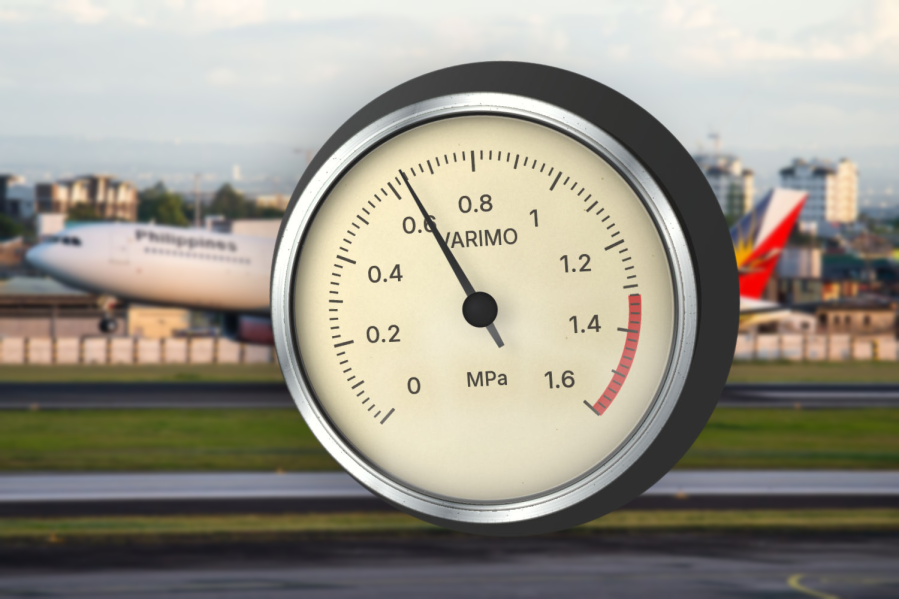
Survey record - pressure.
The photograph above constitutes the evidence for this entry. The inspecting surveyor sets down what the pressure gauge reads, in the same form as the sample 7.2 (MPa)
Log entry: 0.64 (MPa)
